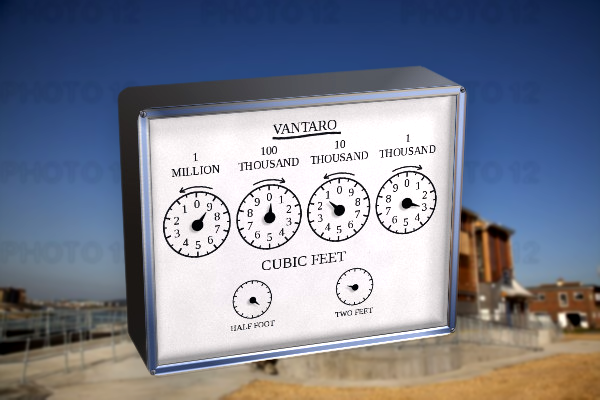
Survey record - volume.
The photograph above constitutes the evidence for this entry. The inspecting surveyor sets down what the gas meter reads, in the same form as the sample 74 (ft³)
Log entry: 901300 (ft³)
